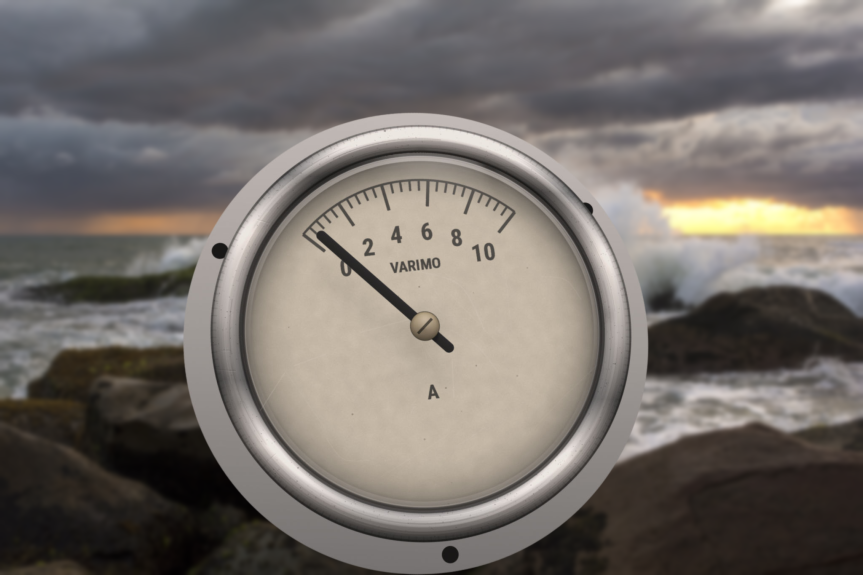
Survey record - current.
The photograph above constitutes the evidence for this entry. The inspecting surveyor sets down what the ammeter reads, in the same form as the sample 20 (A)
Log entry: 0.4 (A)
